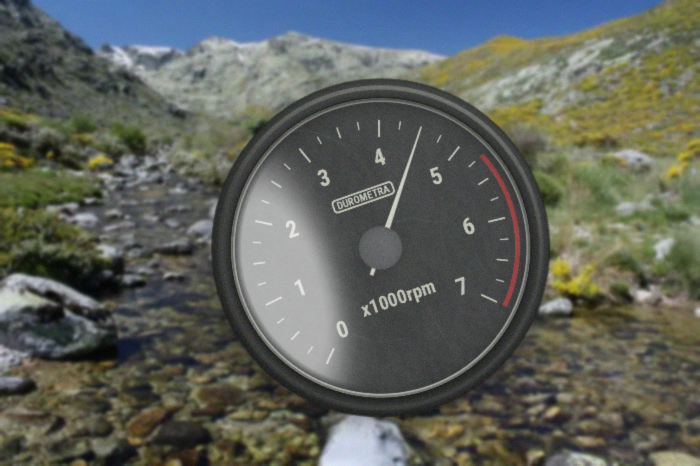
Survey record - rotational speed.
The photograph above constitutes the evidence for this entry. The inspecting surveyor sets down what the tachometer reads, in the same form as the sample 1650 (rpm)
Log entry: 4500 (rpm)
